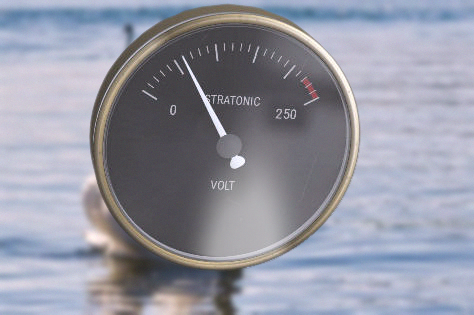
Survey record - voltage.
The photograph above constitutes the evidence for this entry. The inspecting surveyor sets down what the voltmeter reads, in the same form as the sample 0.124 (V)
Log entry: 60 (V)
